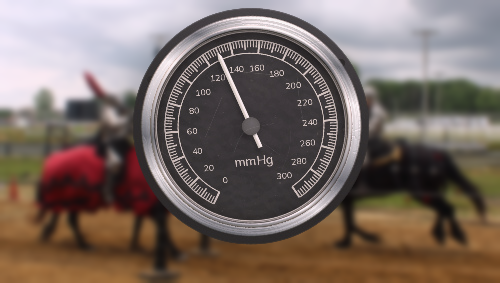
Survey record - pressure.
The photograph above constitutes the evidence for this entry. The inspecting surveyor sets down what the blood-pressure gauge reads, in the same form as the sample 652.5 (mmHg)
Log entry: 130 (mmHg)
